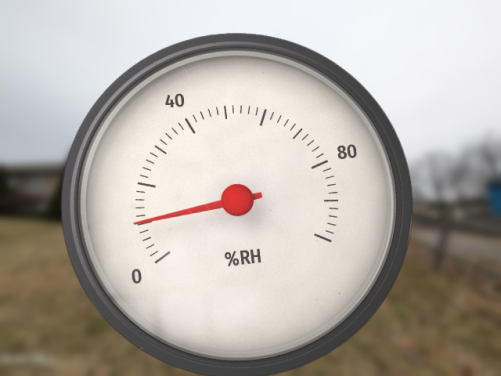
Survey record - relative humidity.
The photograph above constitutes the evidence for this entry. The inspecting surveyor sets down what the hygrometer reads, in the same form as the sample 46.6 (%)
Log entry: 10 (%)
